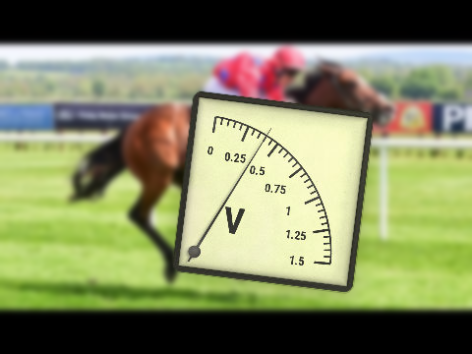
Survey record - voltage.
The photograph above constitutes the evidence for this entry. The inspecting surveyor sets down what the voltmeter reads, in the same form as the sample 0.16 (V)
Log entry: 0.4 (V)
